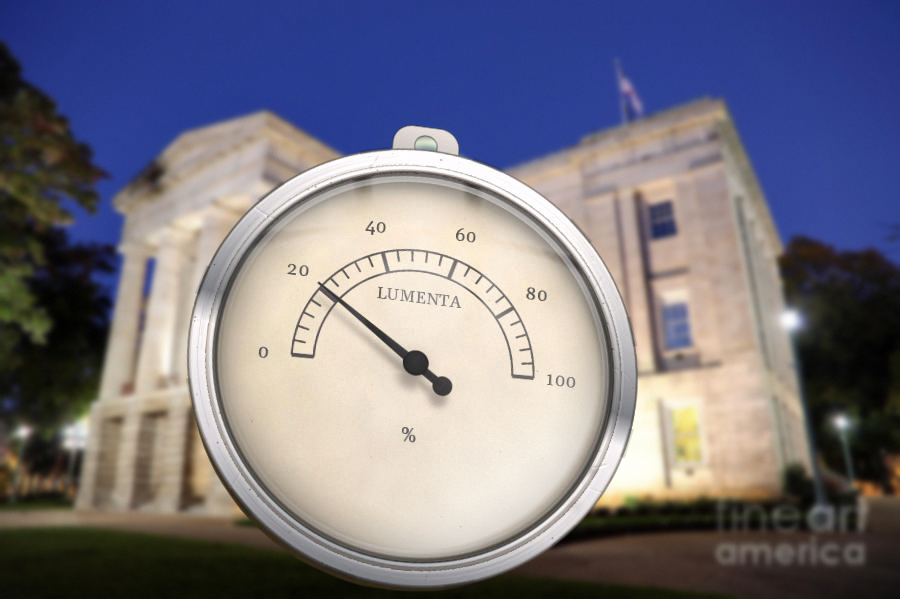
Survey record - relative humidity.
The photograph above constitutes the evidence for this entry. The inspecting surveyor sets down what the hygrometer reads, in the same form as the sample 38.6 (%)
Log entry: 20 (%)
